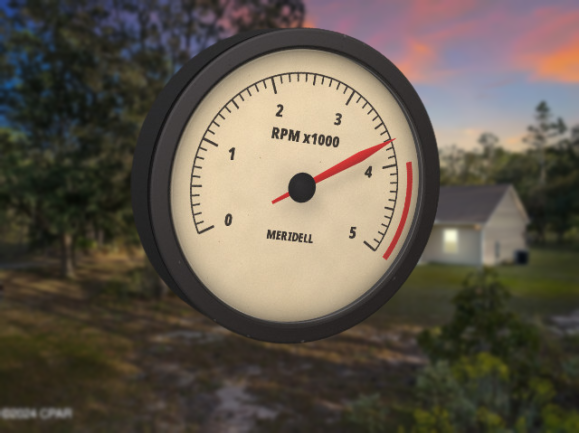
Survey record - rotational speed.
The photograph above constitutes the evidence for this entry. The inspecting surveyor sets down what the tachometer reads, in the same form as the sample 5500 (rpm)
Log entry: 3700 (rpm)
